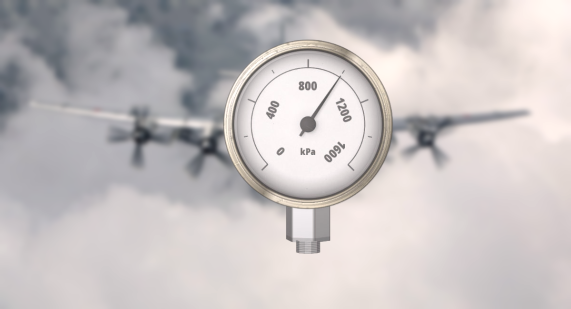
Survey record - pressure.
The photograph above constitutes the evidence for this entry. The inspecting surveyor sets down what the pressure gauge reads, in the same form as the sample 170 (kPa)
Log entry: 1000 (kPa)
